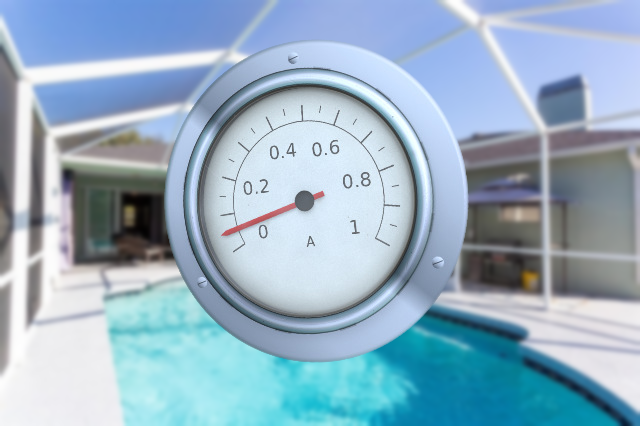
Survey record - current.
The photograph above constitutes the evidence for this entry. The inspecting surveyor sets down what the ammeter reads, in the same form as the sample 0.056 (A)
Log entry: 0.05 (A)
